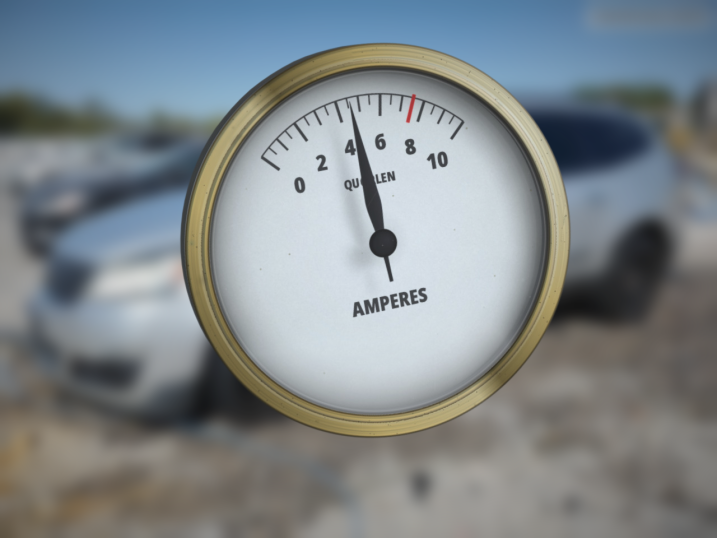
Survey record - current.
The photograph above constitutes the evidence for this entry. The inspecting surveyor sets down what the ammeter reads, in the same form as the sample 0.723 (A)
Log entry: 4.5 (A)
